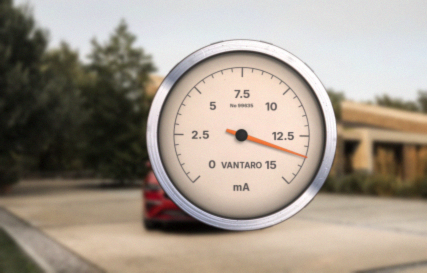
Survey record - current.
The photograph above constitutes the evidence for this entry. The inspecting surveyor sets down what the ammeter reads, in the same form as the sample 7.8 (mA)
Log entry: 13.5 (mA)
